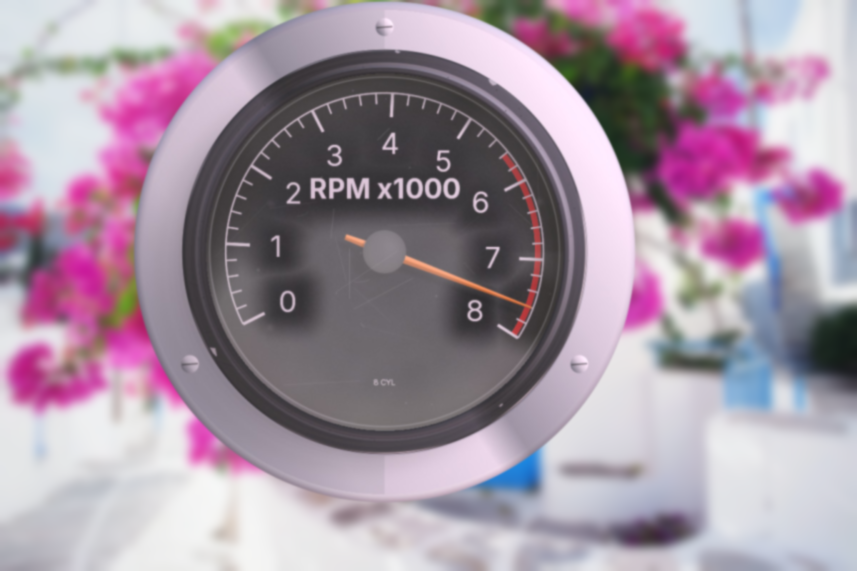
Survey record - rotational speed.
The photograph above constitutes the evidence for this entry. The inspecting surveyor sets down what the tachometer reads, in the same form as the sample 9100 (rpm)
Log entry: 7600 (rpm)
